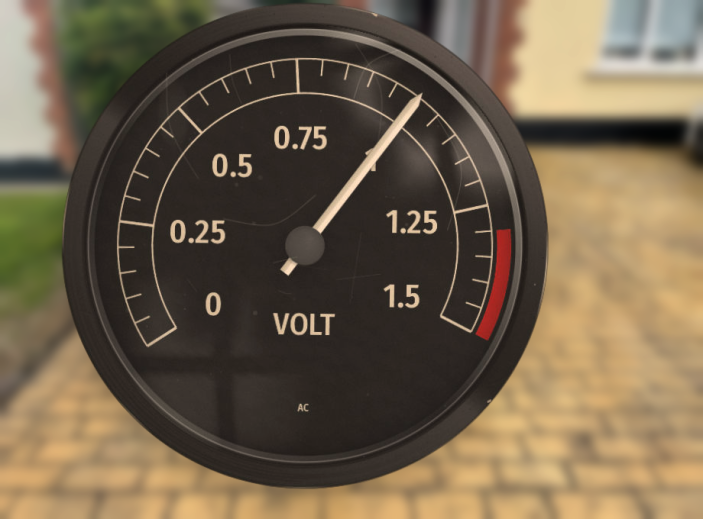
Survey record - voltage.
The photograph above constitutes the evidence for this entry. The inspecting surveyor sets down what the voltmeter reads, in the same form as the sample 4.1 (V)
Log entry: 1 (V)
